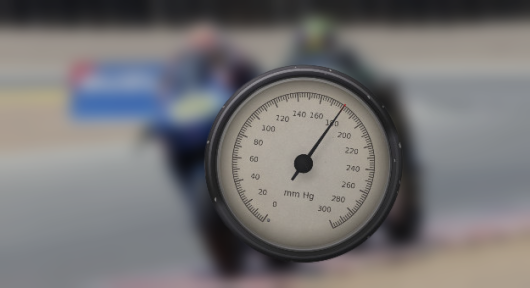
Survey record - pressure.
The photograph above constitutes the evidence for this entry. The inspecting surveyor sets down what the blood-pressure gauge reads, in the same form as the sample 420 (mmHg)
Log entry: 180 (mmHg)
